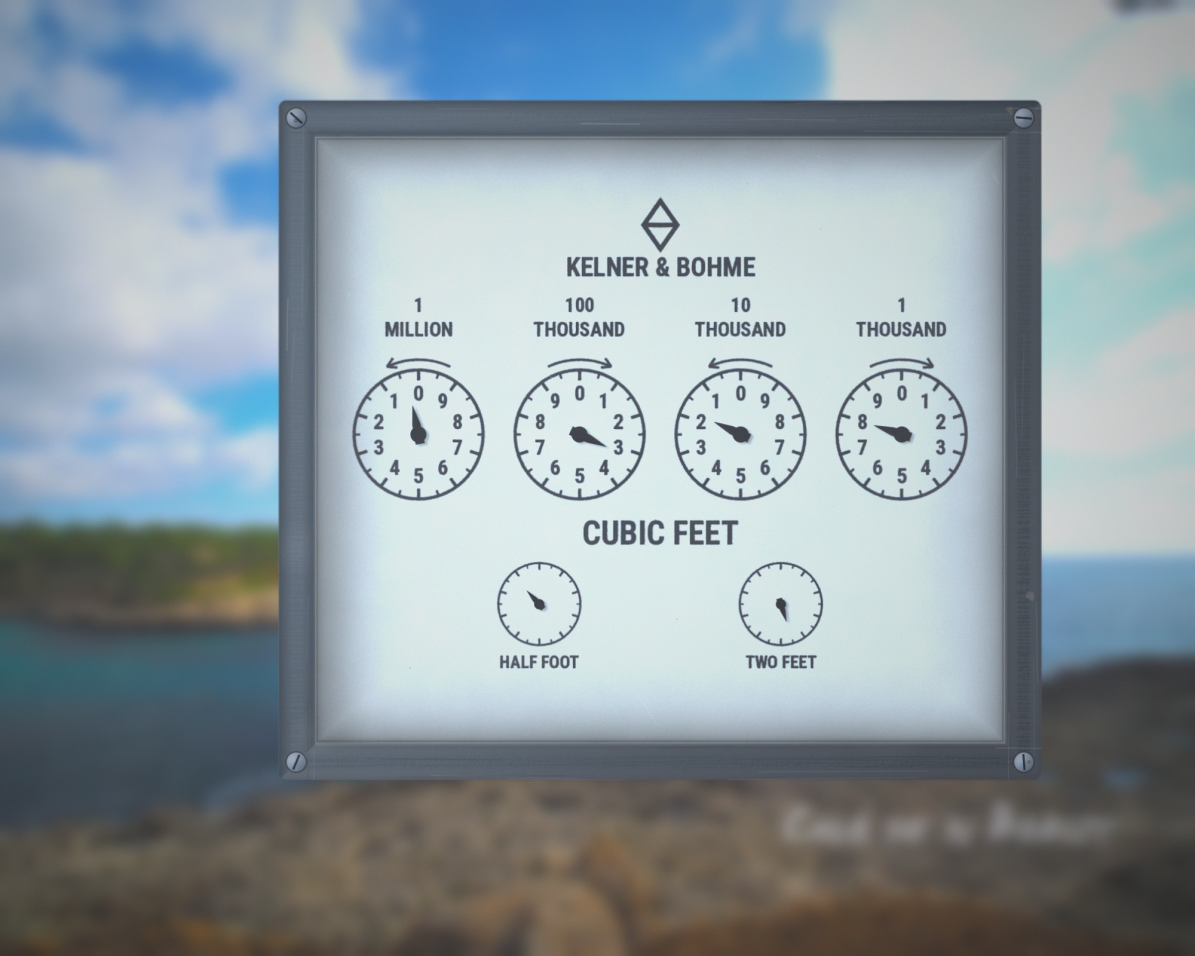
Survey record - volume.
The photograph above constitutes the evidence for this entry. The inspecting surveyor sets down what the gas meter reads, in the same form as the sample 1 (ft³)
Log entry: 31800 (ft³)
